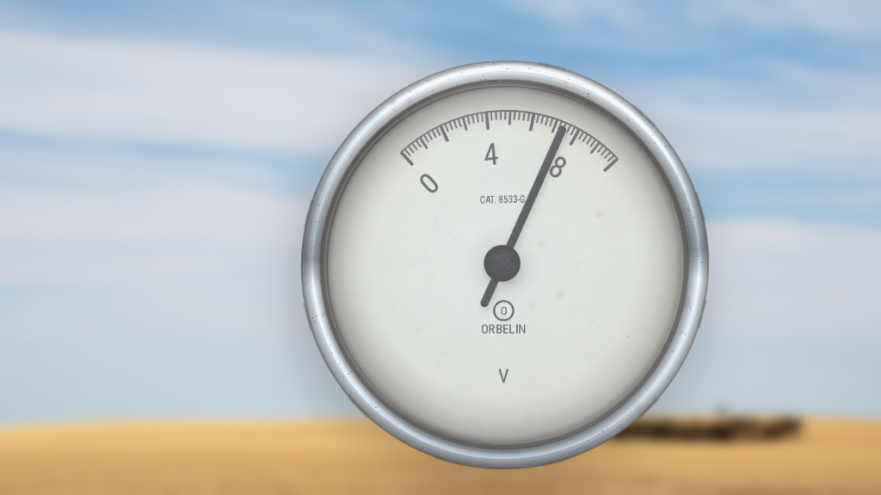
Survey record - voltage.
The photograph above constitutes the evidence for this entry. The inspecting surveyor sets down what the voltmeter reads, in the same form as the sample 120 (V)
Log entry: 7.4 (V)
